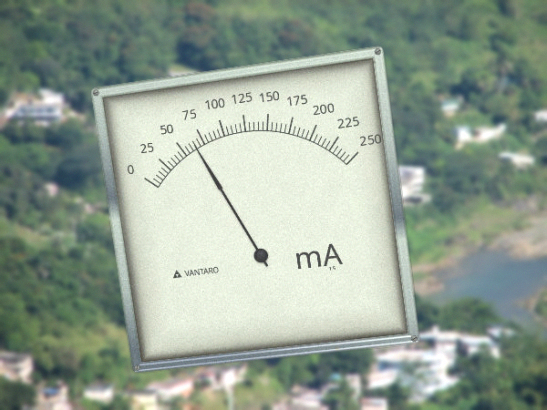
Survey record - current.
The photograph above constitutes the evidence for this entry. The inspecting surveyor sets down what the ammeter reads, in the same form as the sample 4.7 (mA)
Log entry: 65 (mA)
